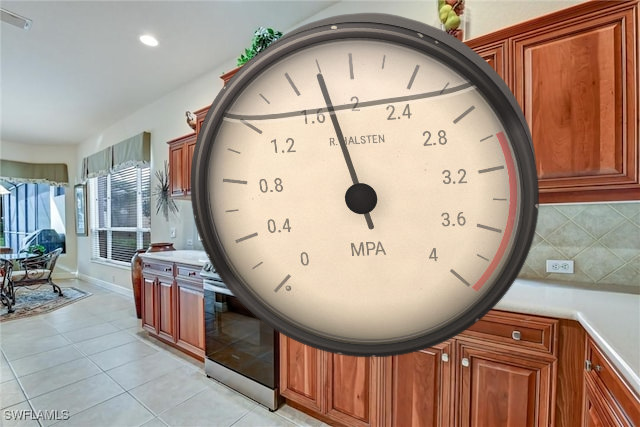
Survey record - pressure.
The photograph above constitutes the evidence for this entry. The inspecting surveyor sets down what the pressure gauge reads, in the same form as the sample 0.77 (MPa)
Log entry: 1.8 (MPa)
